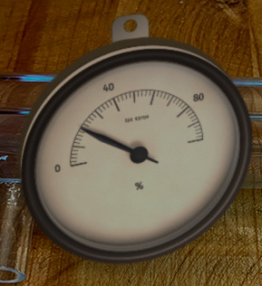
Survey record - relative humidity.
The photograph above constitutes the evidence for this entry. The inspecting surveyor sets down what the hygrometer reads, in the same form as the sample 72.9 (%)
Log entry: 20 (%)
